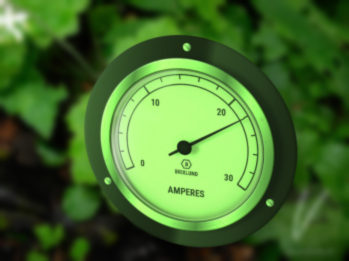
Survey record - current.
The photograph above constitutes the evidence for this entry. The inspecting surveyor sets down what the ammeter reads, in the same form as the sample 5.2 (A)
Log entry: 22 (A)
